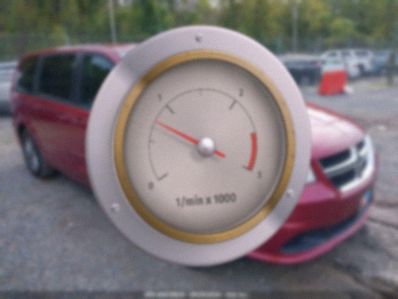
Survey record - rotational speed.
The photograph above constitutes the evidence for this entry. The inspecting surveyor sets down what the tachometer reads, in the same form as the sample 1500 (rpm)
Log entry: 750 (rpm)
